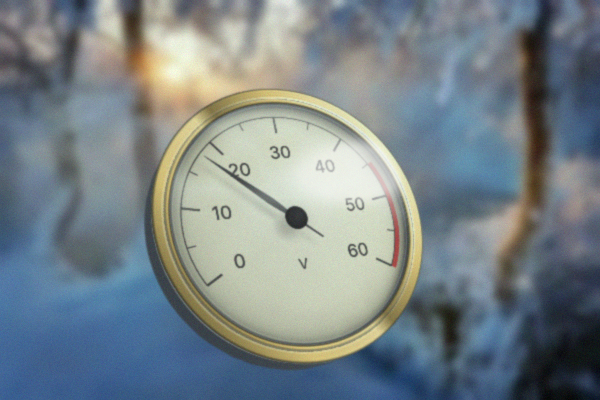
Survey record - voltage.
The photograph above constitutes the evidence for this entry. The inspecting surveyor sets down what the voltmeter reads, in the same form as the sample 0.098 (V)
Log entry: 17.5 (V)
